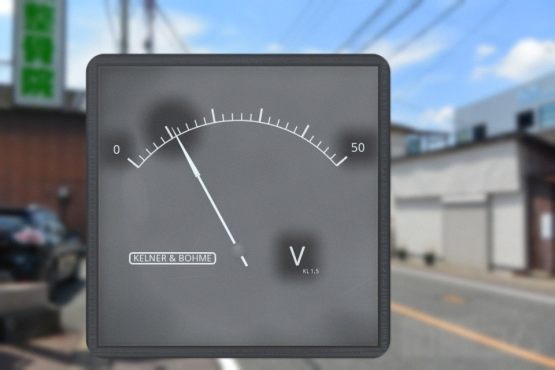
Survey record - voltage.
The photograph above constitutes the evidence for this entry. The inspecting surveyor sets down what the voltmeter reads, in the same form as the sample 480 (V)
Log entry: 11 (V)
